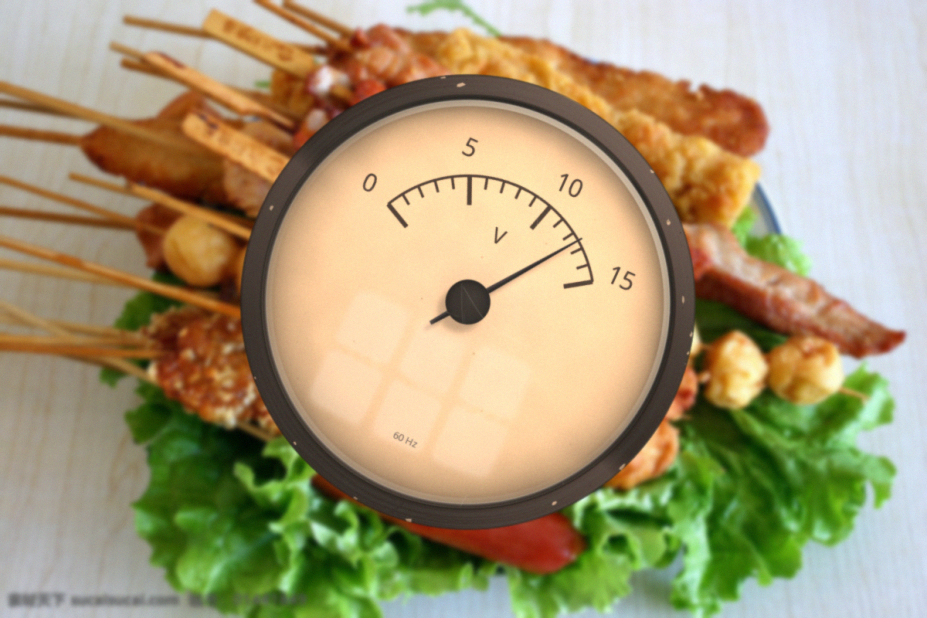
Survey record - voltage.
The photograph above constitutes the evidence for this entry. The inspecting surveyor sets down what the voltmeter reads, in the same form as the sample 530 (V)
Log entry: 12.5 (V)
